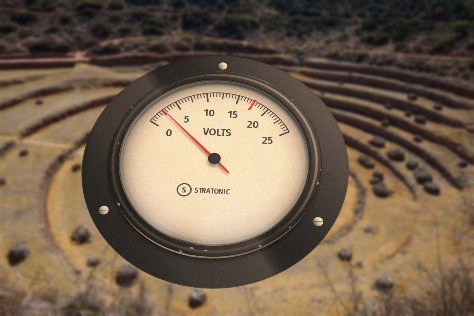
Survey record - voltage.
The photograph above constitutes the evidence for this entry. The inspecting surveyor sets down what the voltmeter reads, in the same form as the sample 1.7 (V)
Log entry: 2.5 (V)
